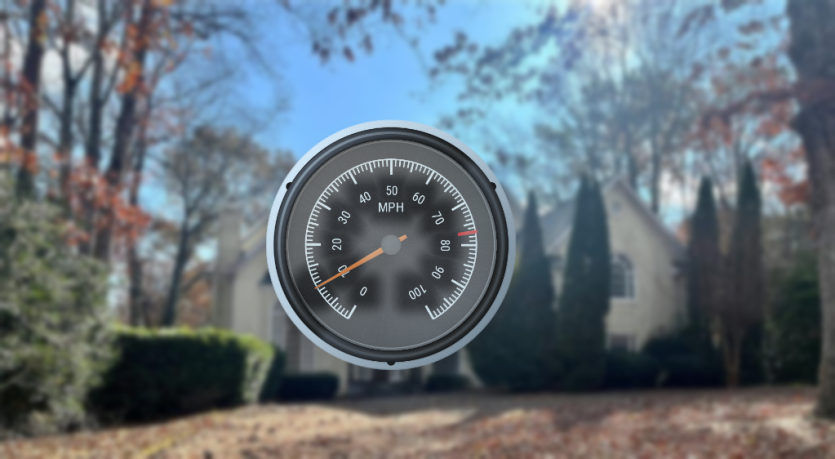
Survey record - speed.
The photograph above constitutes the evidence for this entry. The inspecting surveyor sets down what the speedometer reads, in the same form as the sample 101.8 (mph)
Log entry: 10 (mph)
